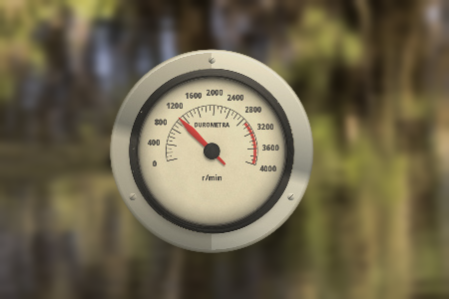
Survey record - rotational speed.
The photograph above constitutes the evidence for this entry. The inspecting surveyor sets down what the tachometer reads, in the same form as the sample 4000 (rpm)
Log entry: 1100 (rpm)
